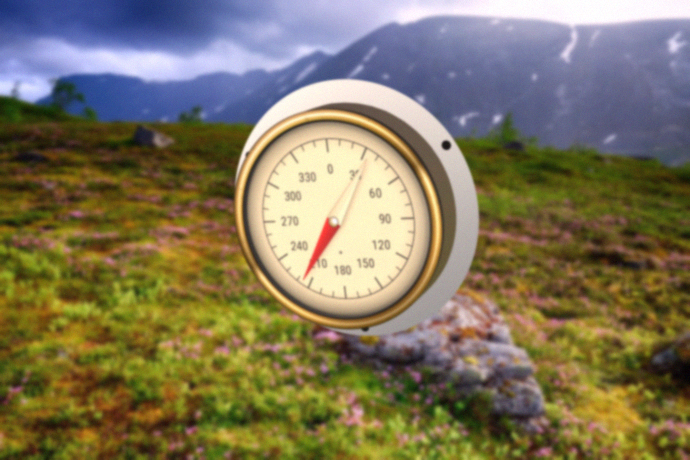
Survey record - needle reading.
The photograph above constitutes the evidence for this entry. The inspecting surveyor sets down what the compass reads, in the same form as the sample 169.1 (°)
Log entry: 215 (°)
